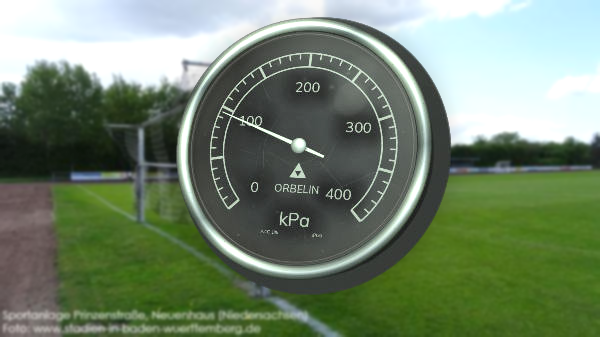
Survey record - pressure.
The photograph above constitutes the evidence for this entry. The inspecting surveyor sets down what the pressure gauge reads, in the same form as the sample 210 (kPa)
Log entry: 95 (kPa)
